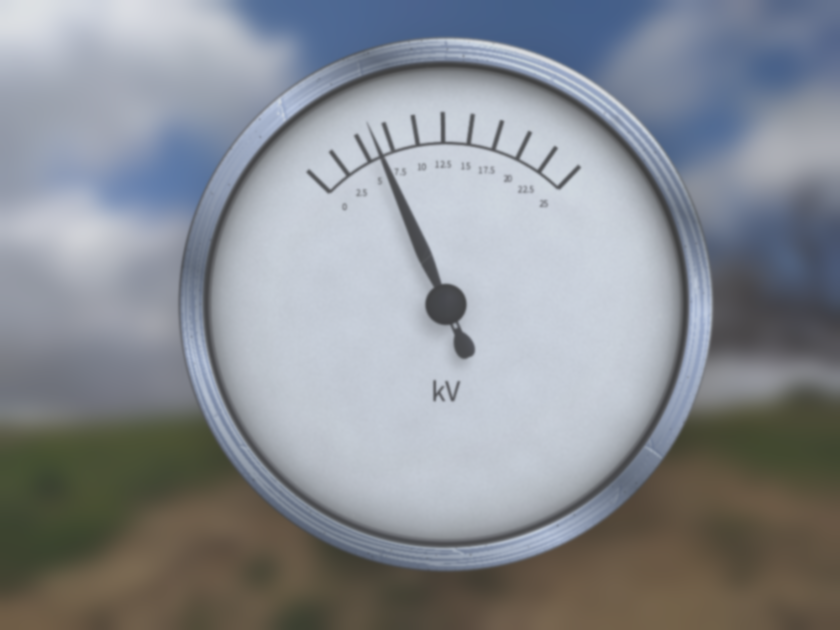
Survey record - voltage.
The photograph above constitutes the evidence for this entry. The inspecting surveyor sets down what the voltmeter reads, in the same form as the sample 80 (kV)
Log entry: 6.25 (kV)
